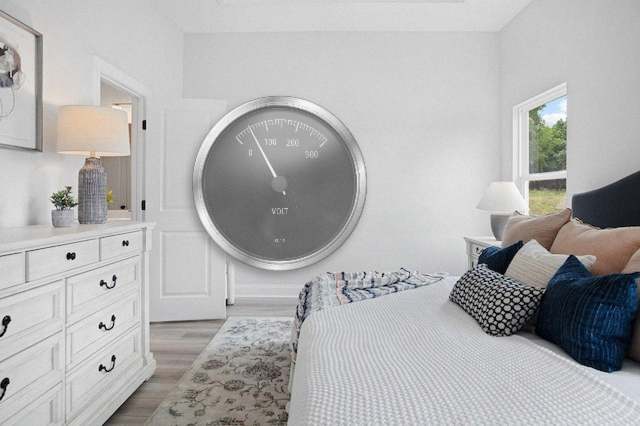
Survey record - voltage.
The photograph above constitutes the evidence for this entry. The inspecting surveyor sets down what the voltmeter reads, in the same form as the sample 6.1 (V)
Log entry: 50 (V)
